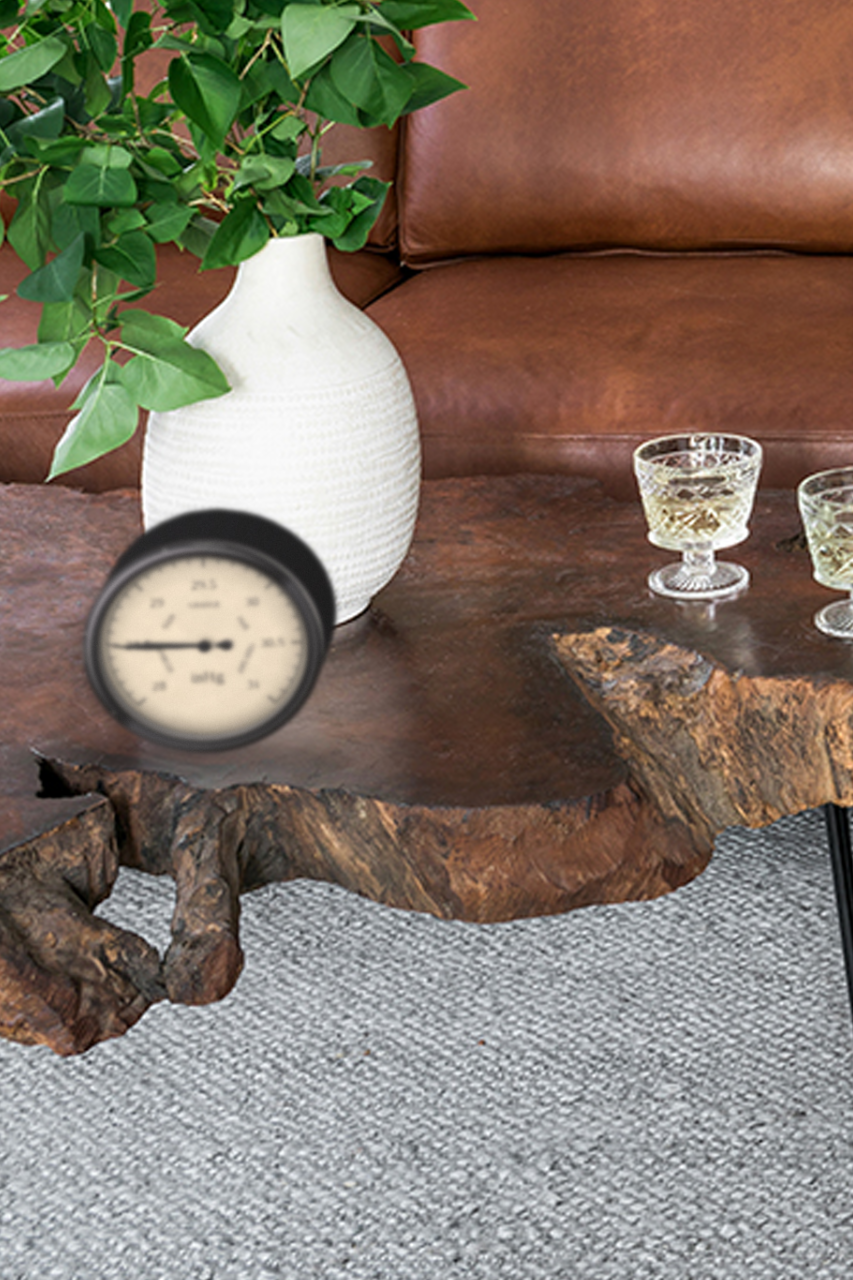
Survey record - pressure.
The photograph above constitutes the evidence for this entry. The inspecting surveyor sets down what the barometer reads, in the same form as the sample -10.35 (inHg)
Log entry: 28.5 (inHg)
